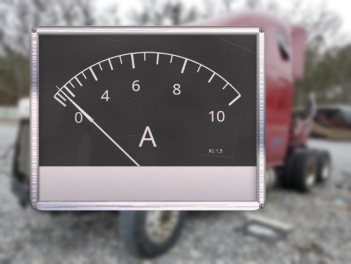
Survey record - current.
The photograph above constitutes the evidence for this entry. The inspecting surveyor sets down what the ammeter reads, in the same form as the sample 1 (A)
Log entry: 1.5 (A)
